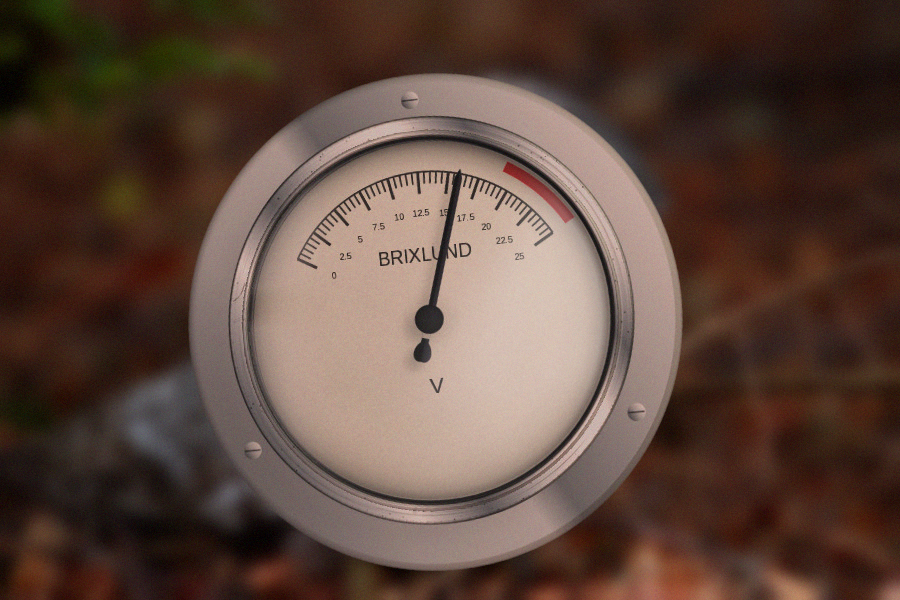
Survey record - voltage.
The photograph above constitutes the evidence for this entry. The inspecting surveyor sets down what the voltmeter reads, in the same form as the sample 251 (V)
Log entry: 16 (V)
